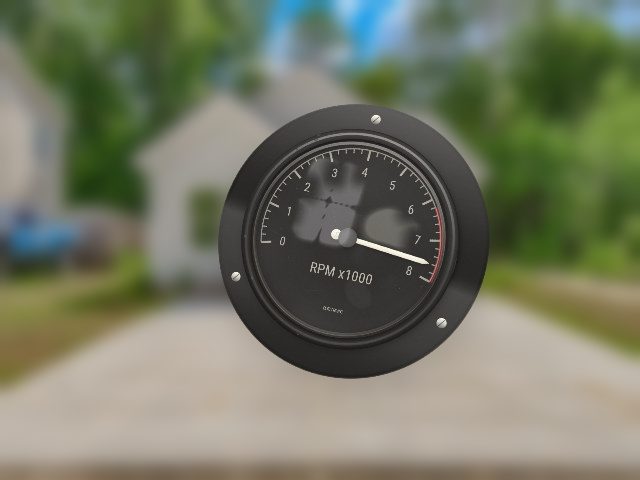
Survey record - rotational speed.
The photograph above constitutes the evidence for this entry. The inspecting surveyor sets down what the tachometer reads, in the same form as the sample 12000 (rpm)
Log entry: 7600 (rpm)
